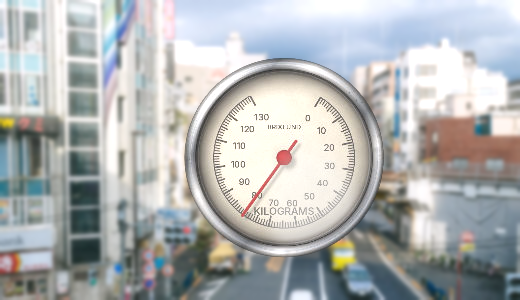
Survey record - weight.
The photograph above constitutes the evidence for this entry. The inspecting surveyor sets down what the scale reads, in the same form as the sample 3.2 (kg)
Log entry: 80 (kg)
